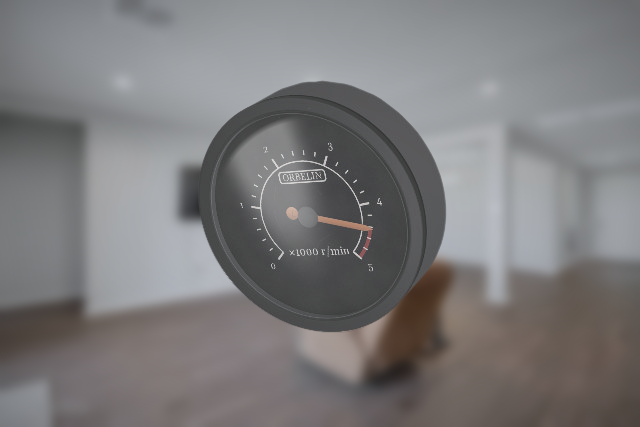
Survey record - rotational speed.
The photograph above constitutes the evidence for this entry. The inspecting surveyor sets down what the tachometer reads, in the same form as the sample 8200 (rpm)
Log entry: 4400 (rpm)
